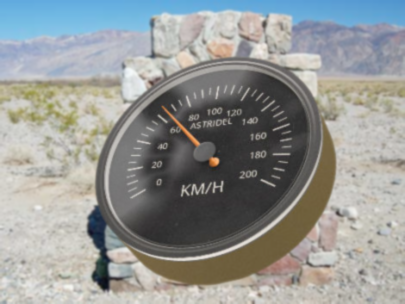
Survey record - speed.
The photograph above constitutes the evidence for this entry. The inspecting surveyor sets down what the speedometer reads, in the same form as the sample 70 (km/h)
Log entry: 65 (km/h)
